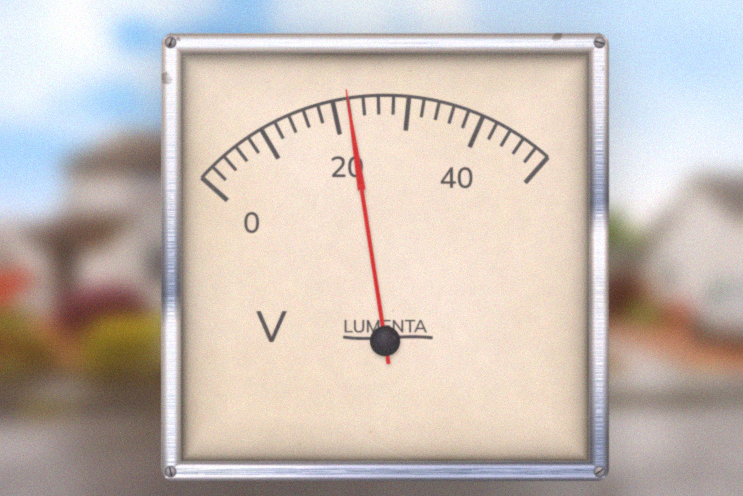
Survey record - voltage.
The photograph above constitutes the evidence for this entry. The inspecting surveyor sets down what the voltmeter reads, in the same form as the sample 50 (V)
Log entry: 22 (V)
